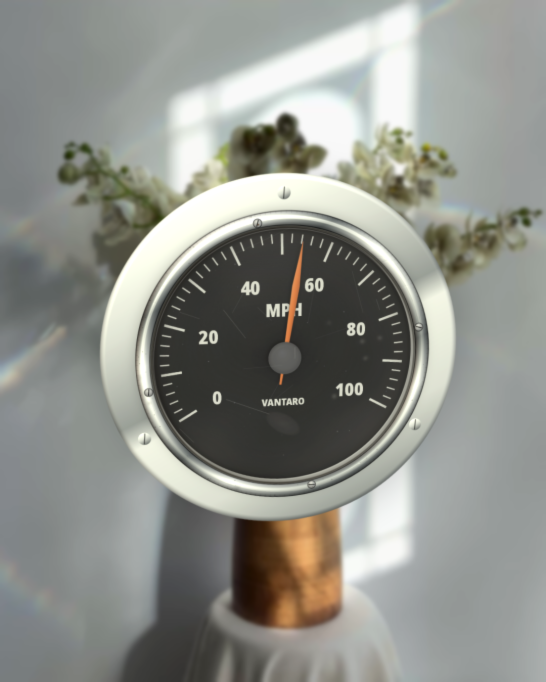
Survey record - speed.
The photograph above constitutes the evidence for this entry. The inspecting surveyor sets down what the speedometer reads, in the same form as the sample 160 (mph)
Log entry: 54 (mph)
